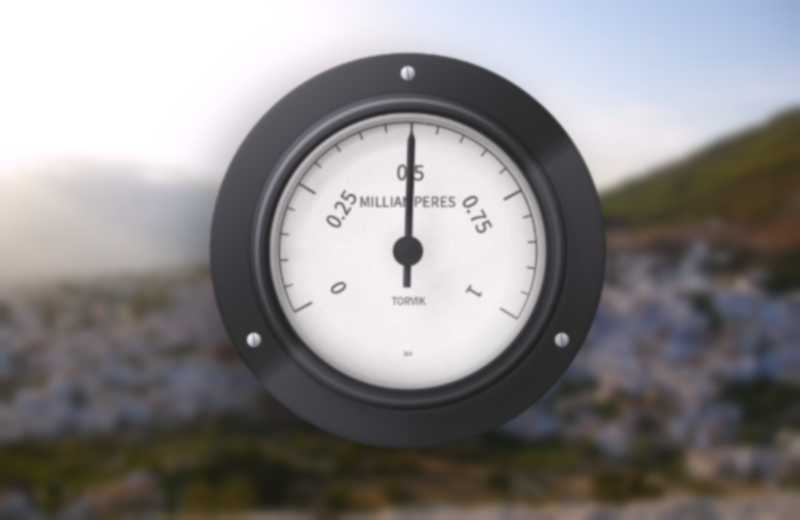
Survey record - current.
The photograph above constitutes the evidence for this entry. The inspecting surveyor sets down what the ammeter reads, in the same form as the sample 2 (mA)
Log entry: 0.5 (mA)
